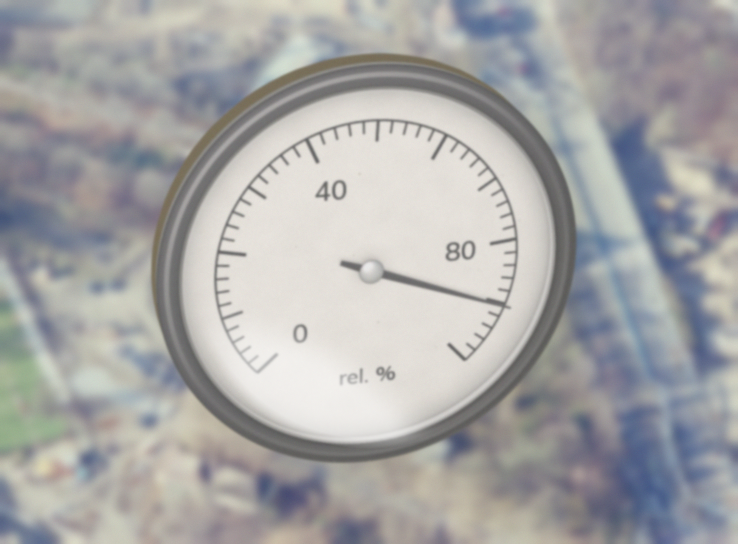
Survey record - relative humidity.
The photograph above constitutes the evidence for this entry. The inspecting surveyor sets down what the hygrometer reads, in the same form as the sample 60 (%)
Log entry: 90 (%)
